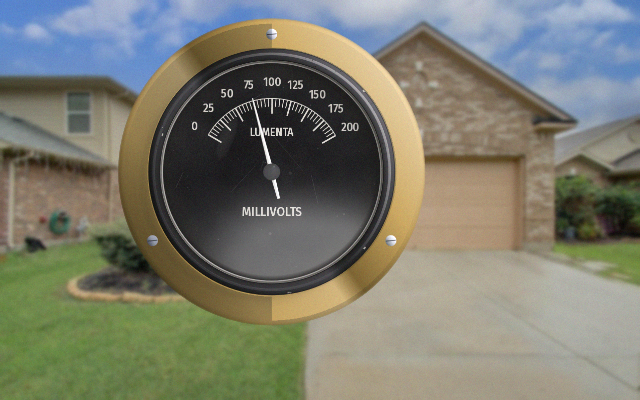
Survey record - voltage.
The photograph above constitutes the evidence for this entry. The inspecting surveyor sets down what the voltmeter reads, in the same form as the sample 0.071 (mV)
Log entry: 75 (mV)
